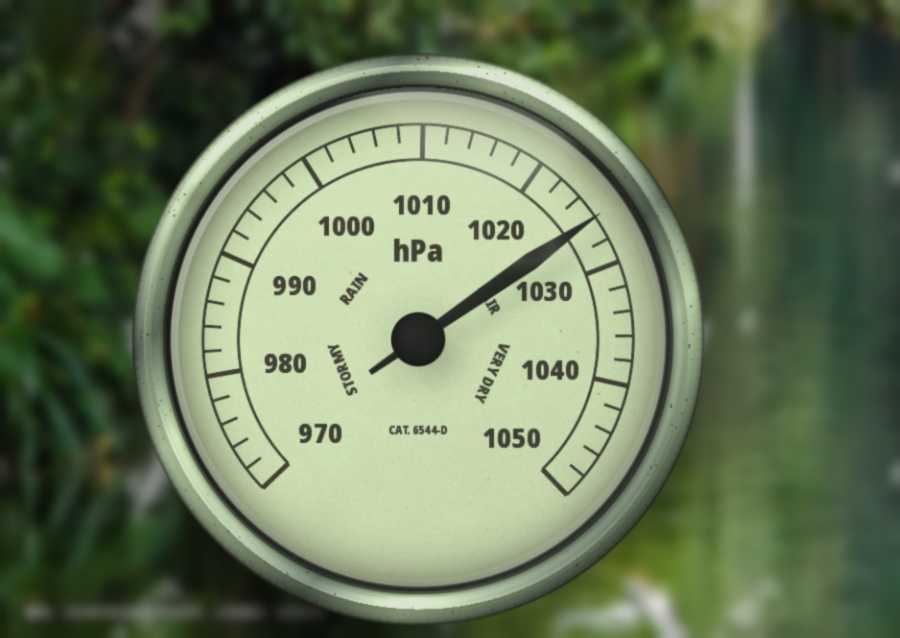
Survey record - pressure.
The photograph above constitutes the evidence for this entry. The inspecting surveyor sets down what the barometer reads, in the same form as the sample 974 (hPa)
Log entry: 1026 (hPa)
